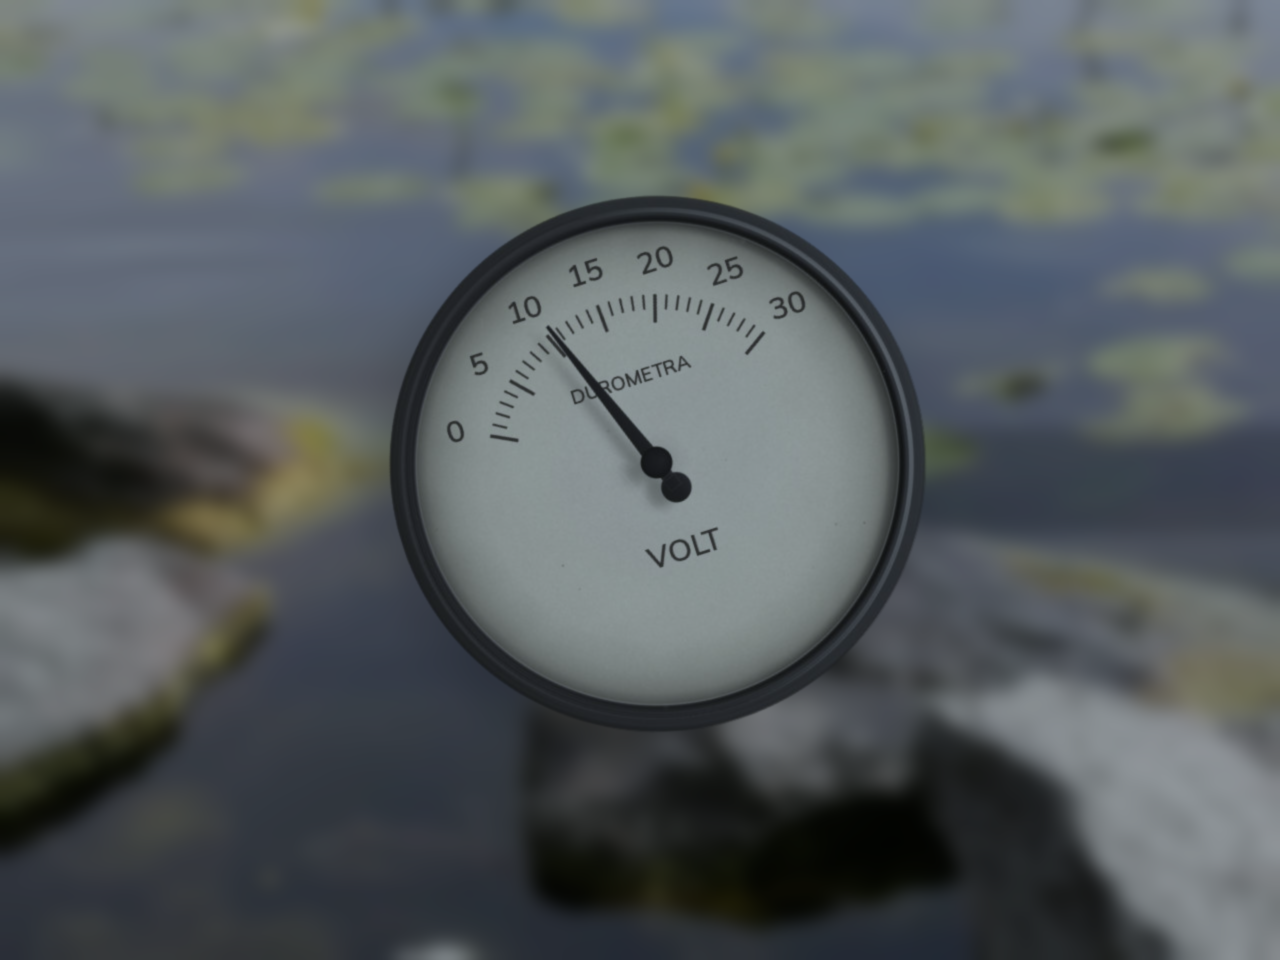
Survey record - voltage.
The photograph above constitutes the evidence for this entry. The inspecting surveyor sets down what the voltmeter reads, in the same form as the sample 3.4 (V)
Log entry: 10.5 (V)
